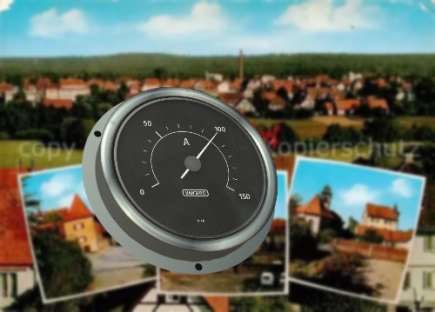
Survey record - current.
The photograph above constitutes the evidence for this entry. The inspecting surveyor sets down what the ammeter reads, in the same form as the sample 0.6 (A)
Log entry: 100 (A)
